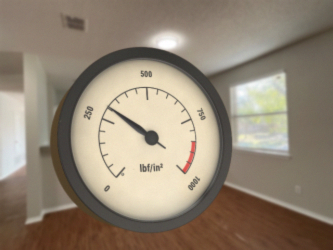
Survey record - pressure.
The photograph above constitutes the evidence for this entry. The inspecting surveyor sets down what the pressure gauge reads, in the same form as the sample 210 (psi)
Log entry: 300 (psi)
